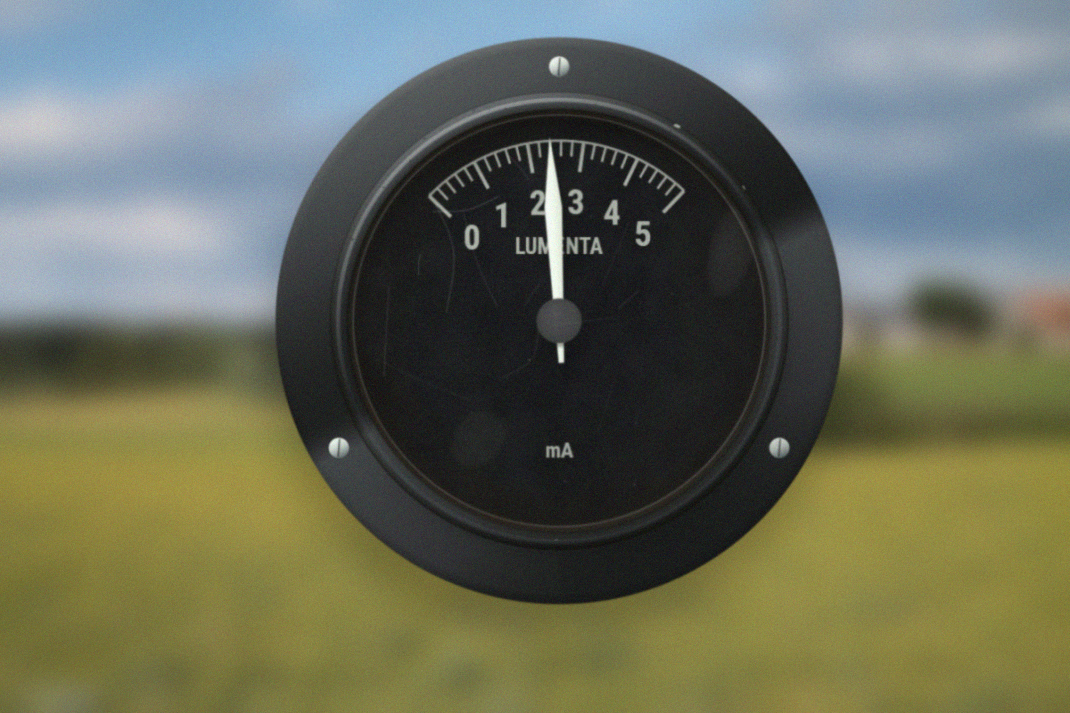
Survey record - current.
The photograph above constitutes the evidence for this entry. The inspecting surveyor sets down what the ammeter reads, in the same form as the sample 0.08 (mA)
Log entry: 2.4 (mA)
